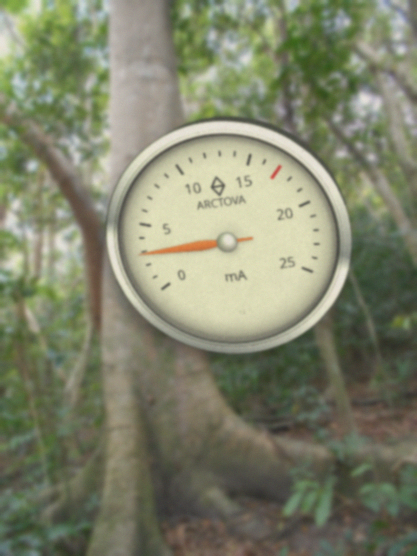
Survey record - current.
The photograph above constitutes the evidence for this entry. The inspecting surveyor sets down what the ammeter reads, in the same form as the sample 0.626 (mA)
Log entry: 3 (mA)
